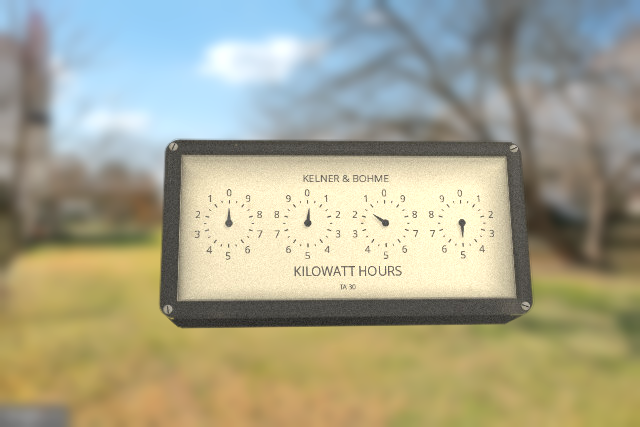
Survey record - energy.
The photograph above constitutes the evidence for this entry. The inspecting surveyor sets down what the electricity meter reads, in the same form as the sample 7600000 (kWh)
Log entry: 15 (kWh)
